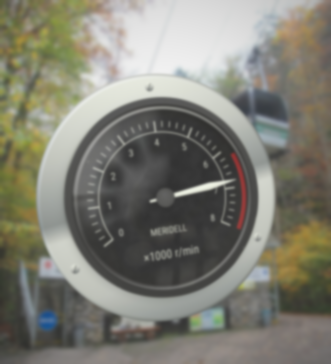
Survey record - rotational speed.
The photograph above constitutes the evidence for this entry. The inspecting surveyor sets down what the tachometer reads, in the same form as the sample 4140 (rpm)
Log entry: 6800 (rpm)
